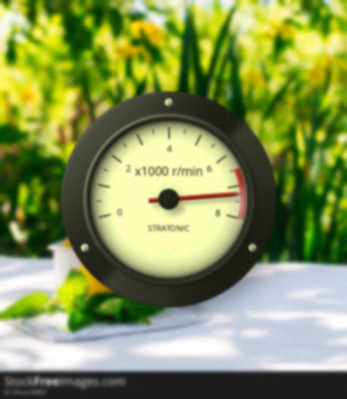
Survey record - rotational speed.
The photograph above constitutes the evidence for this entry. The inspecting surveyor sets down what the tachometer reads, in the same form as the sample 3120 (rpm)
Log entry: 7250 (rpm)
